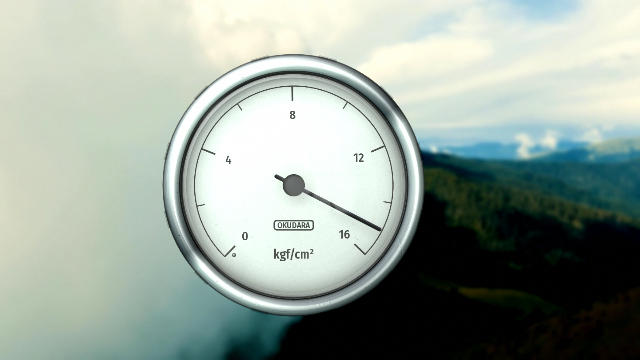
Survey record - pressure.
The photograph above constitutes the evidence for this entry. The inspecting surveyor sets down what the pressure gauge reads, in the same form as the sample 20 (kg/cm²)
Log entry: 15 (kg/cm²)
